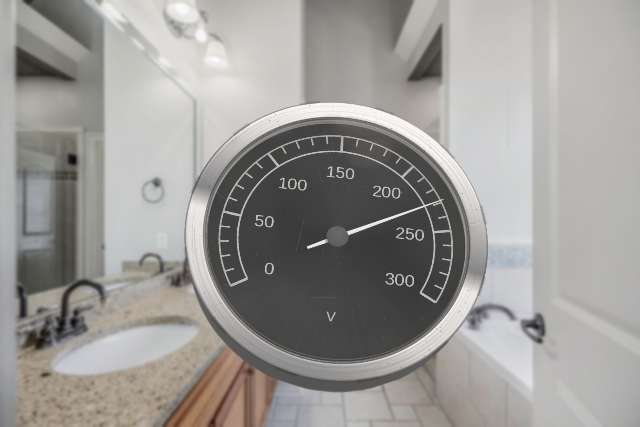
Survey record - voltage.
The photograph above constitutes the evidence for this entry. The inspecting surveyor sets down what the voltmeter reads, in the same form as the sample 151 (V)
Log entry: 230 (V)
